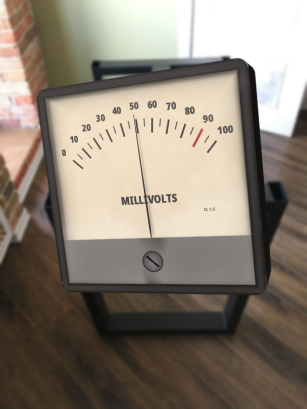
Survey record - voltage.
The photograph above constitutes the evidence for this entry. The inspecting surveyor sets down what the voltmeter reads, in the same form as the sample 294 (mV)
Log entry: 50 (mV)
